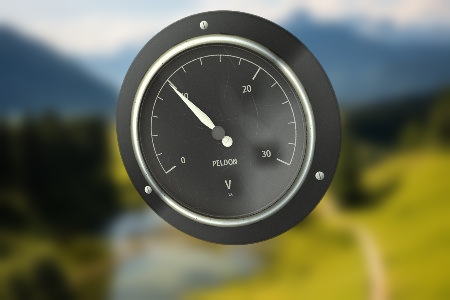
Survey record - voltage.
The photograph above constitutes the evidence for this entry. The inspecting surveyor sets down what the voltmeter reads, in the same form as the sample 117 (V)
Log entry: 10 (V)
